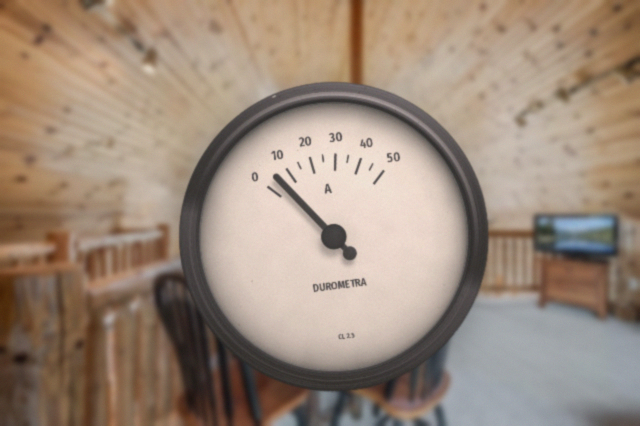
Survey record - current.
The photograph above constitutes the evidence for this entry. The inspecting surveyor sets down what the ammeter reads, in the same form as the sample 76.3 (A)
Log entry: 5 (A)
